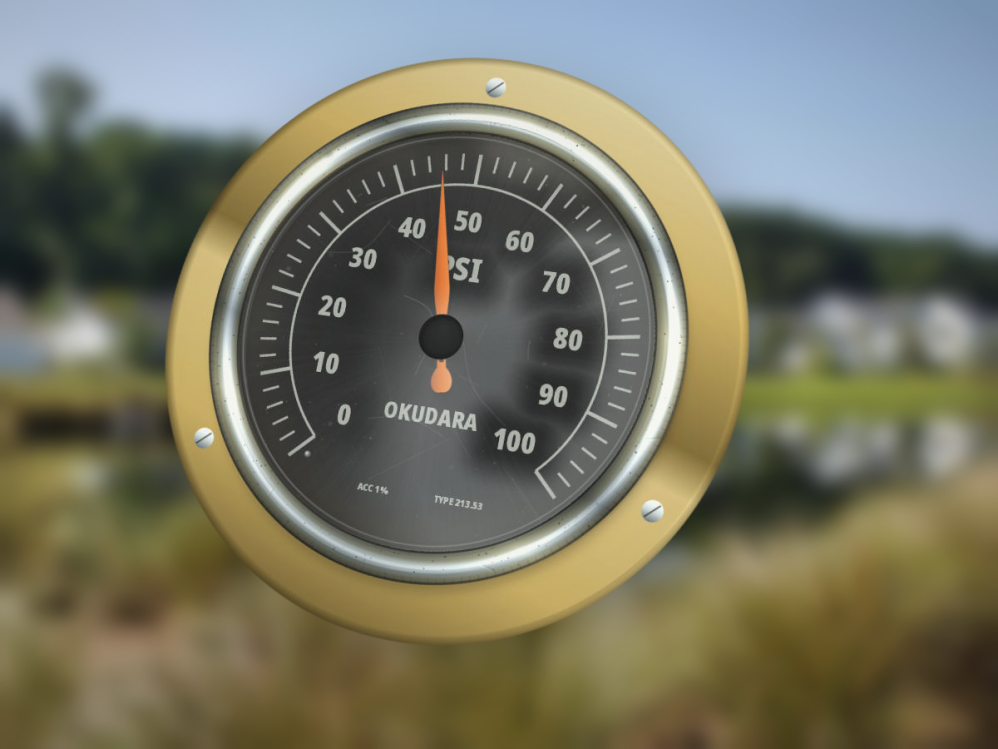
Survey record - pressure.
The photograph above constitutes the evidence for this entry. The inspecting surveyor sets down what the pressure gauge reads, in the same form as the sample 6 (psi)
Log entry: 46 (psi)
